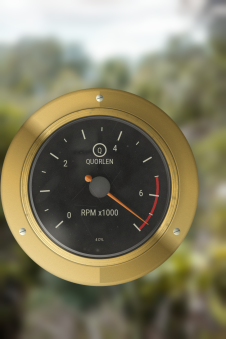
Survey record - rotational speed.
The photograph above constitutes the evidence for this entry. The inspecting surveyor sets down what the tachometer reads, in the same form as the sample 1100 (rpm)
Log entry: 6750 (rpm)
